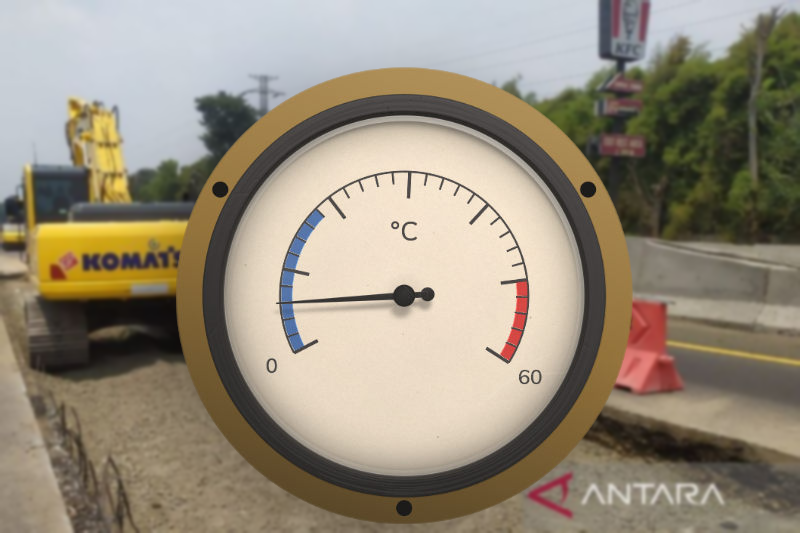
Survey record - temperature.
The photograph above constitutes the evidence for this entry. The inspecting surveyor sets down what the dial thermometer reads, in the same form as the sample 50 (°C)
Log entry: 6 (°C)
